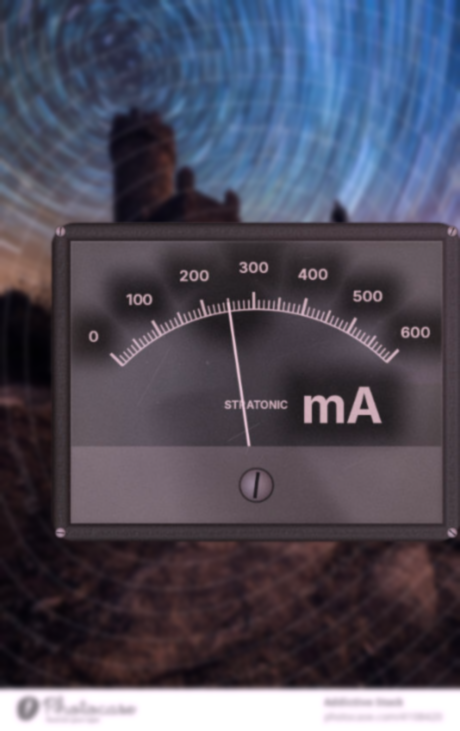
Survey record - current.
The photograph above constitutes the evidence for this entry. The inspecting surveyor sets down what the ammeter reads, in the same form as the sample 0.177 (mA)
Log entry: 250 (mA)
